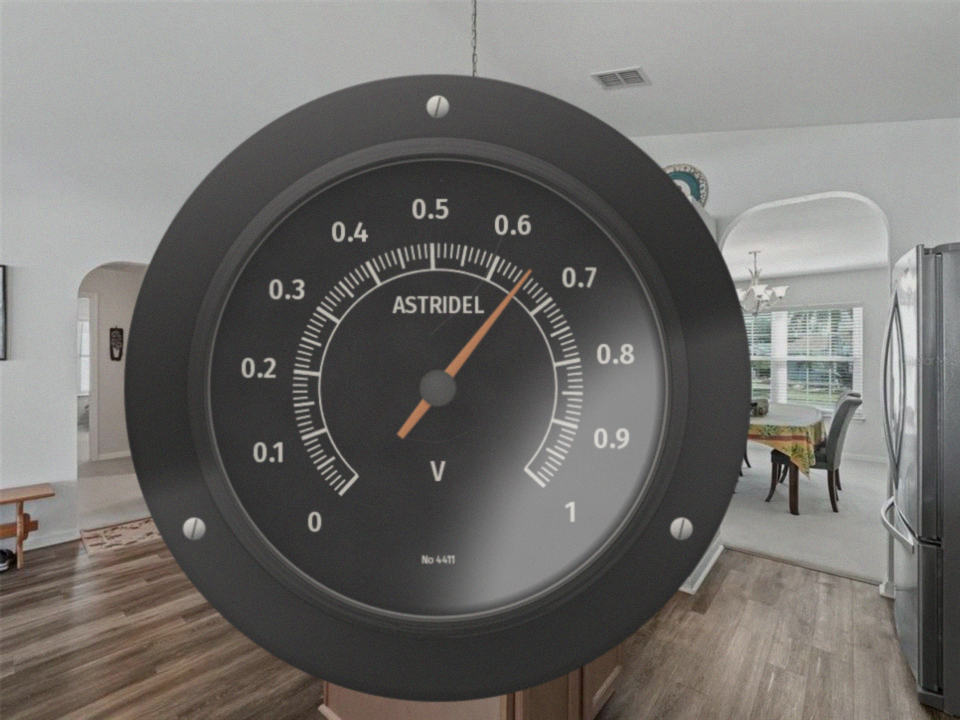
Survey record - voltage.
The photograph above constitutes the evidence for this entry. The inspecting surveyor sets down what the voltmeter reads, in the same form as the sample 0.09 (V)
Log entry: 0.65 (V)
